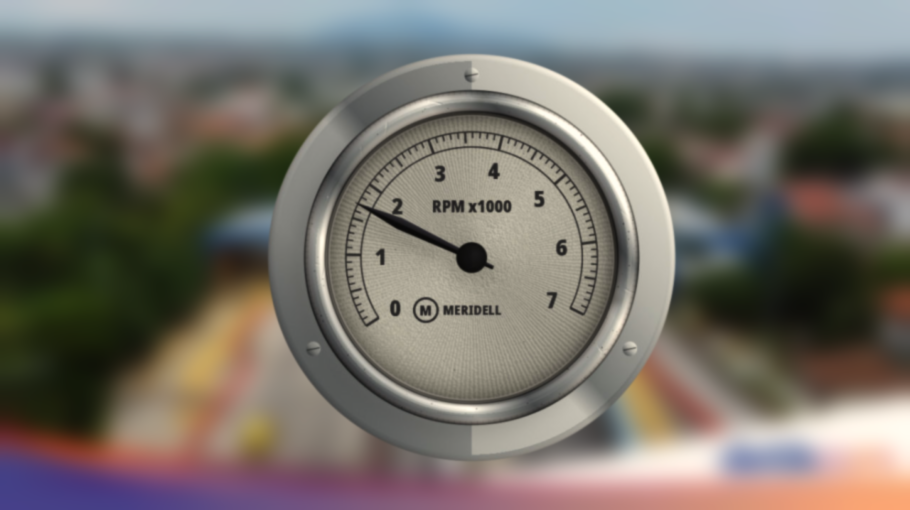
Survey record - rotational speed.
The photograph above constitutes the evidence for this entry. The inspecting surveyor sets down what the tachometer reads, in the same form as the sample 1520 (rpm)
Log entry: 1700 (rpm)
